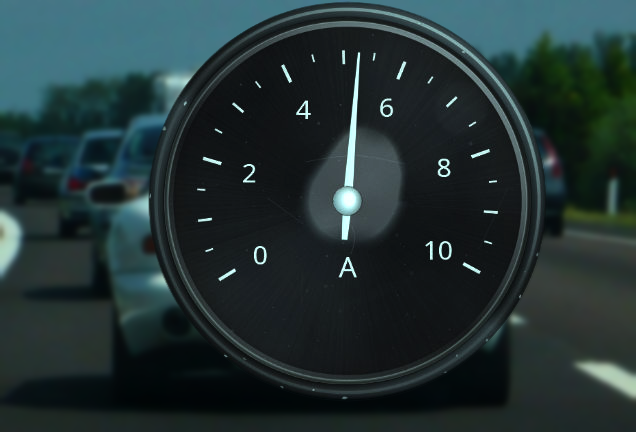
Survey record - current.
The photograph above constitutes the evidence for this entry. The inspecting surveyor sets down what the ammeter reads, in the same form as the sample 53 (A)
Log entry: 5.25 (A)
